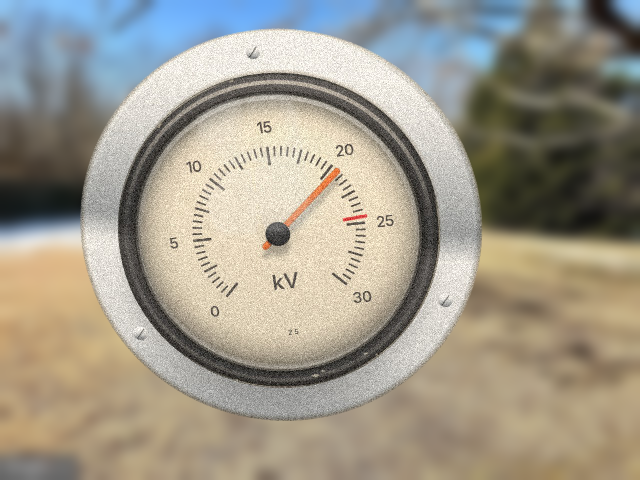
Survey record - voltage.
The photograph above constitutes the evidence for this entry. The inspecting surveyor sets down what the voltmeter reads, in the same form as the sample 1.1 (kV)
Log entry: 20.5 (kV)
